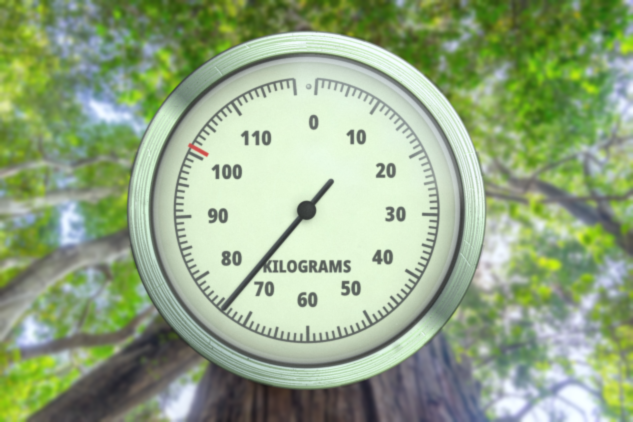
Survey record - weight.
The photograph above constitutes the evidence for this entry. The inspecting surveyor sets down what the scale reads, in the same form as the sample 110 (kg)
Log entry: 74 (kg)
